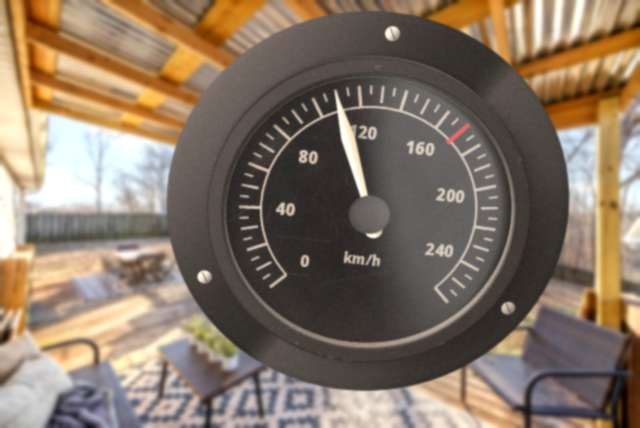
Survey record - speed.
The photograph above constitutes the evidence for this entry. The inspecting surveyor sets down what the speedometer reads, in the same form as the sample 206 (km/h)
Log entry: 110 (km/h)
